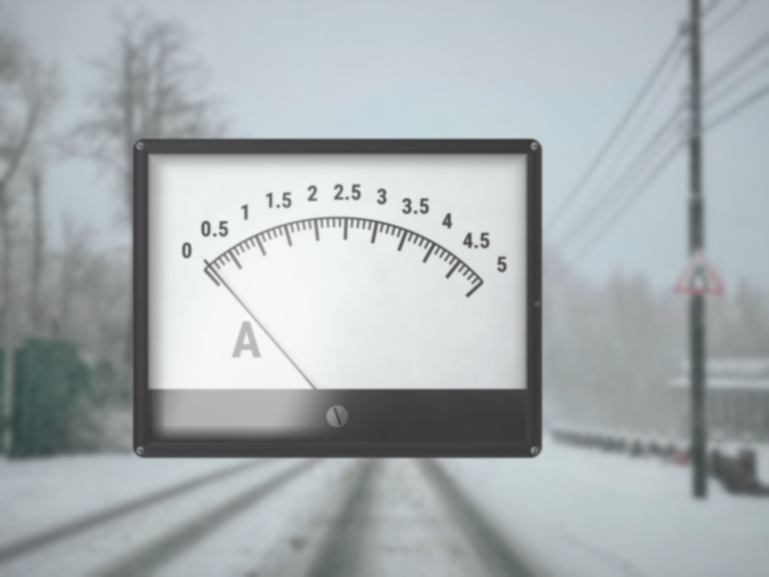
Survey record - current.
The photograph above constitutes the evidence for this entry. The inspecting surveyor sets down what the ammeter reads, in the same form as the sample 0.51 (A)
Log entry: 0.1 (A)
